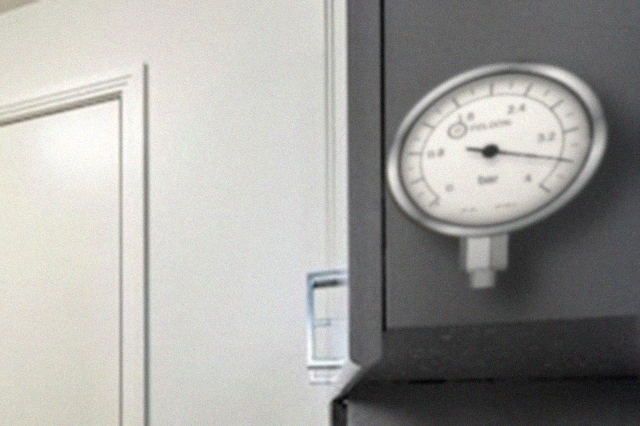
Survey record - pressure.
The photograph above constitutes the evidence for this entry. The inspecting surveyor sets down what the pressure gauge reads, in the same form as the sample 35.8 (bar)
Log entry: 3.6 (bar)
